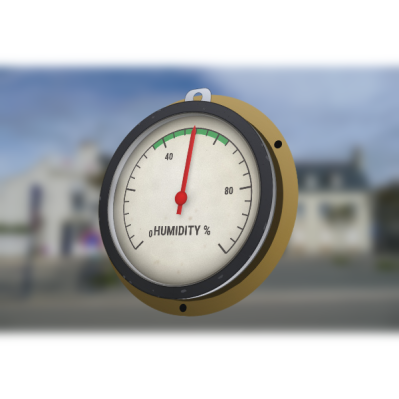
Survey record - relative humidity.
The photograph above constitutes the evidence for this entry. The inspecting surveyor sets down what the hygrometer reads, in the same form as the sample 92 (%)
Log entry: 52 (%)
